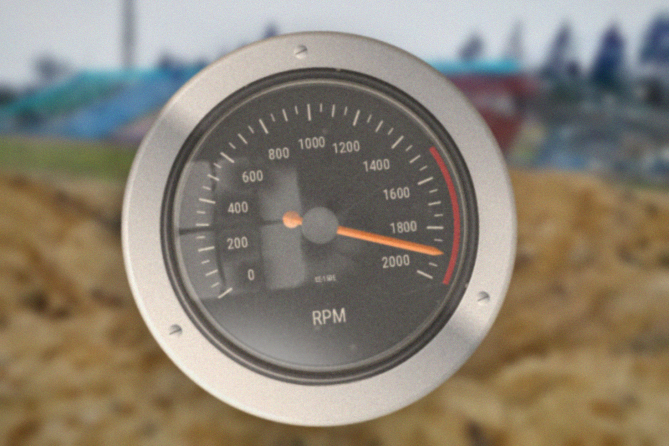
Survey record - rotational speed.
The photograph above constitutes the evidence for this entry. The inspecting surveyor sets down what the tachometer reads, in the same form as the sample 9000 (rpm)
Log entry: 1900 (rpm)
